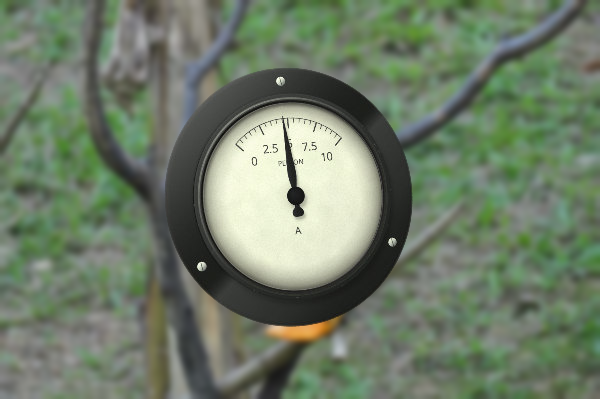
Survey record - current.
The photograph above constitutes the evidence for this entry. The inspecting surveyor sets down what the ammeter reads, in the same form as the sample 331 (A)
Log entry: 4.5 (A)
